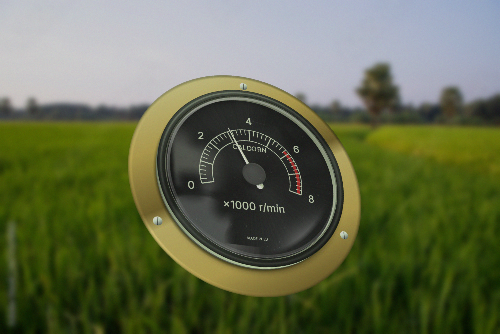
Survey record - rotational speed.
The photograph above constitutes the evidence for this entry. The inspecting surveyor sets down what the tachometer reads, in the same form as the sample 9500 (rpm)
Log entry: 3000 (rpm)
